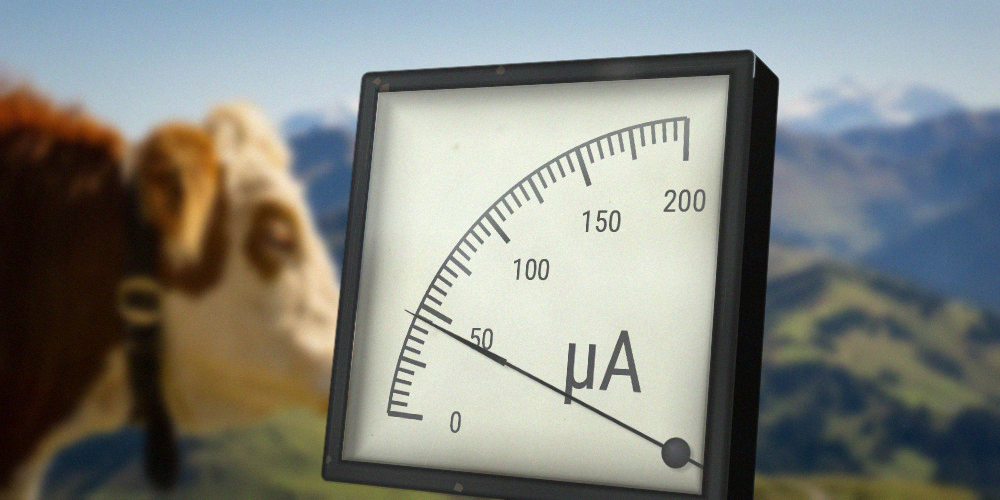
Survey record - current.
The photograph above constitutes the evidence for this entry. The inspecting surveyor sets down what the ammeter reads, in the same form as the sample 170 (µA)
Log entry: 45 (µA)
